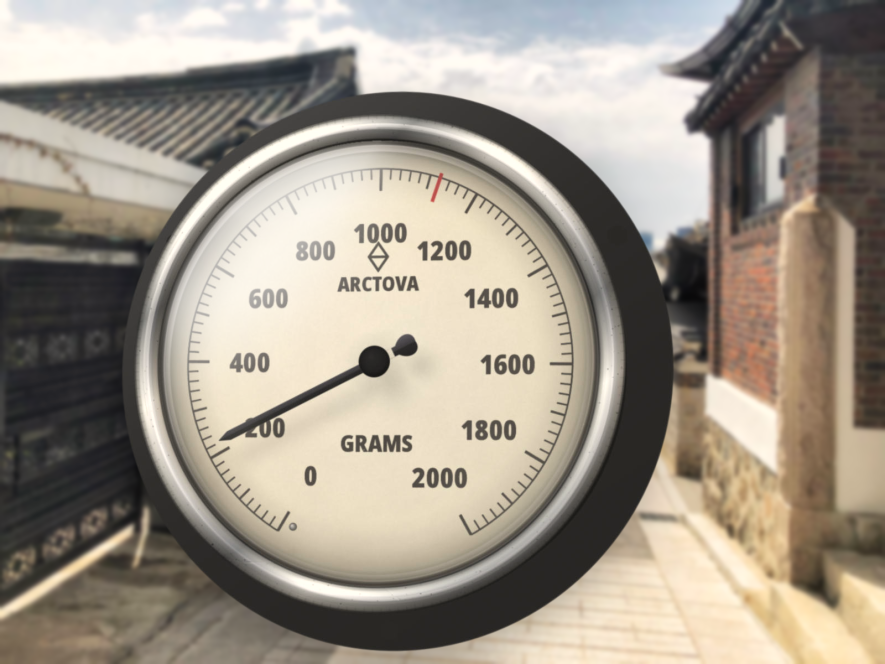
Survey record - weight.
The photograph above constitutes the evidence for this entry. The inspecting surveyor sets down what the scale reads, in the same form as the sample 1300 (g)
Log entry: 220 (g)
